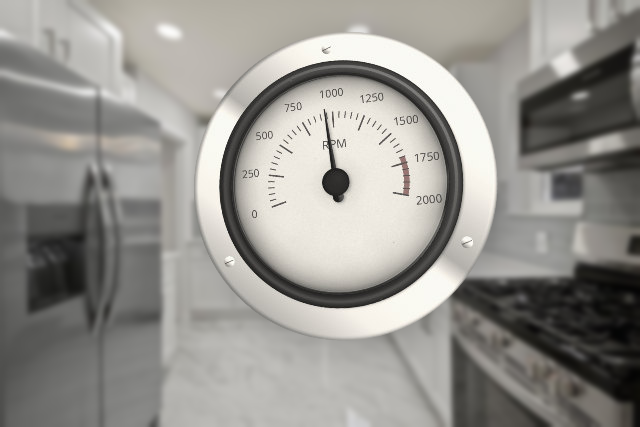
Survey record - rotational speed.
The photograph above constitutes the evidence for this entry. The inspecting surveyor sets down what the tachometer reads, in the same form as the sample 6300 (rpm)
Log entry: 950 (rpm)
